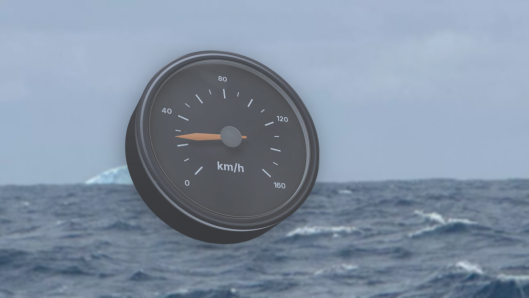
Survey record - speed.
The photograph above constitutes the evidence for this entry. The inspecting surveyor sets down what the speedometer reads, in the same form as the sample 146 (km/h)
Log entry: 25 (km/h)
